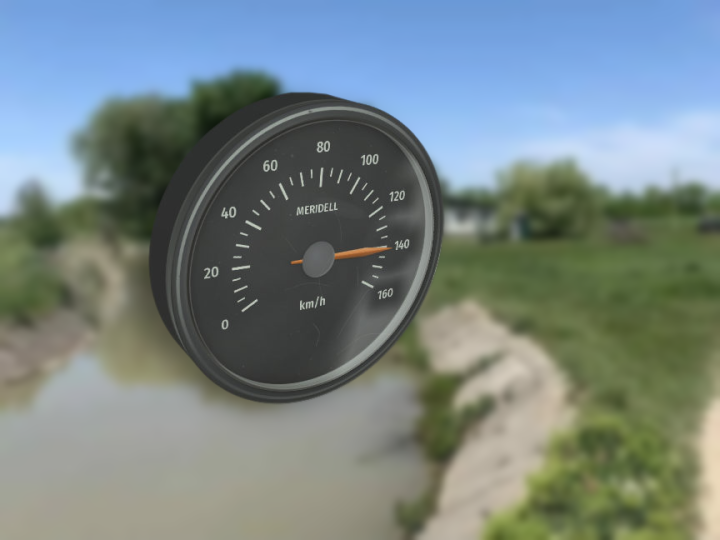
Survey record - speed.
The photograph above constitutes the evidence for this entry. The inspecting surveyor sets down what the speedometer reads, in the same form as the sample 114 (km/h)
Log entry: 140 (km/h)
